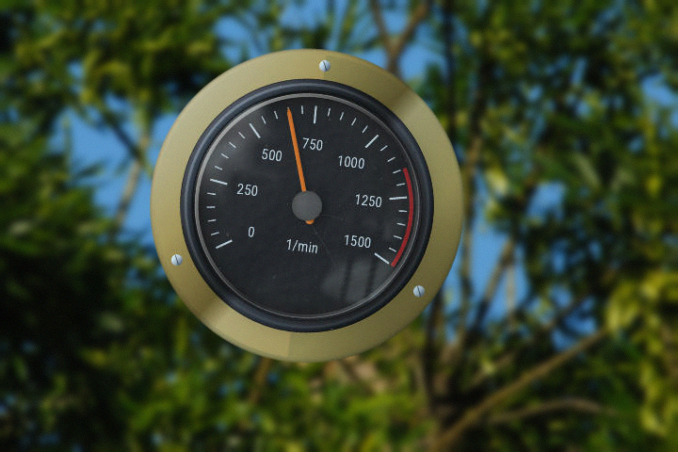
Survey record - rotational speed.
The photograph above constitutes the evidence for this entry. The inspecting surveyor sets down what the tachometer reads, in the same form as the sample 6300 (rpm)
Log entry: 650 (rpm)
